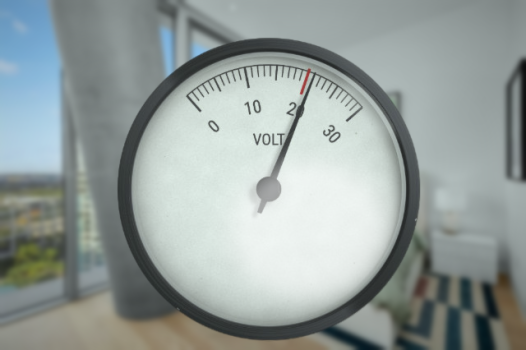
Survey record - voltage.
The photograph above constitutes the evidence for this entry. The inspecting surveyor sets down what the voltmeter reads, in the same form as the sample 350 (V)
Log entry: 21 (V)
